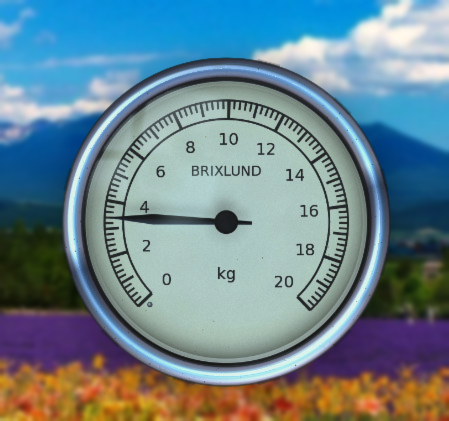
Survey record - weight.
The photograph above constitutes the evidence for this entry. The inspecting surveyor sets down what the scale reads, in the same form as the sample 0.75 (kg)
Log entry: 3.4 (kg)
